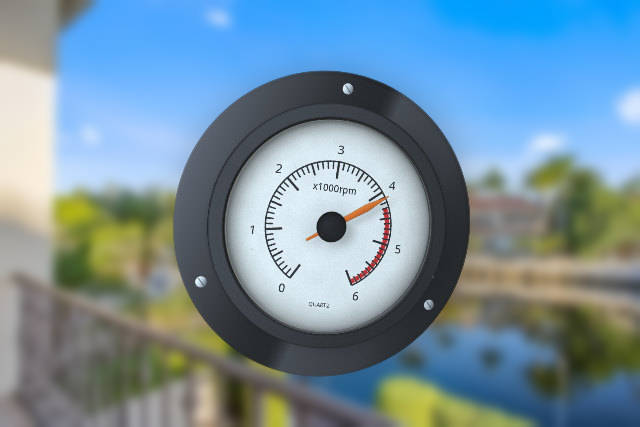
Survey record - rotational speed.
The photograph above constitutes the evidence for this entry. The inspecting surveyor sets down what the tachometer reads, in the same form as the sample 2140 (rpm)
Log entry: 4100 (rpm)
